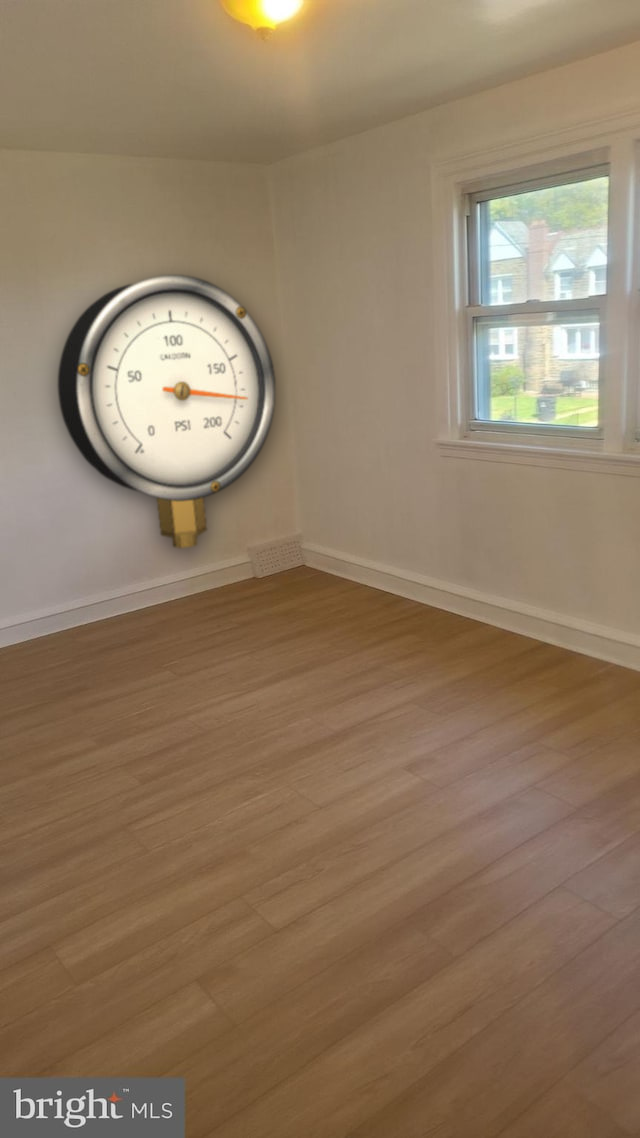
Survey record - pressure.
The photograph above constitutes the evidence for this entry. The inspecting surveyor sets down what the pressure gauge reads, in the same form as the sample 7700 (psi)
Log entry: 175 (psi)
